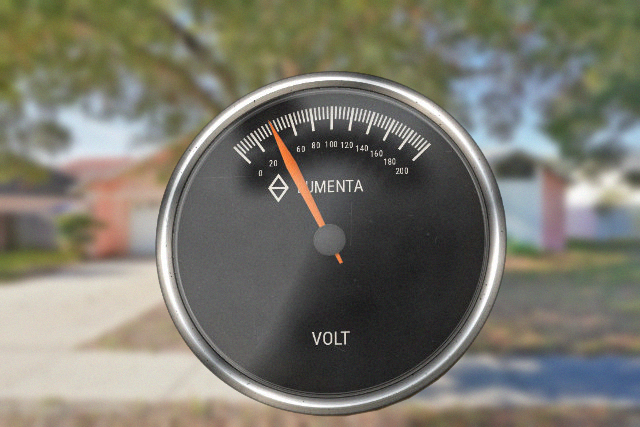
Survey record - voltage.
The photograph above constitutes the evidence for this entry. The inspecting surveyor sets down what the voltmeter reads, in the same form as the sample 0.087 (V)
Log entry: 40 (V)
